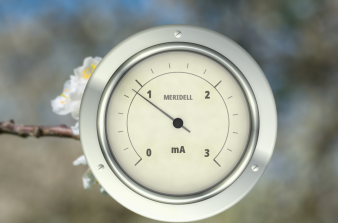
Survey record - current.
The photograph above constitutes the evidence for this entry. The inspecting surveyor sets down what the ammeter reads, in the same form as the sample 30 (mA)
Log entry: 0.9 (mA)
